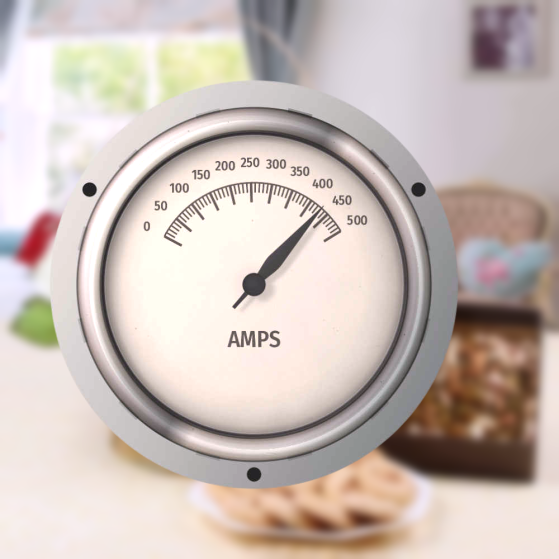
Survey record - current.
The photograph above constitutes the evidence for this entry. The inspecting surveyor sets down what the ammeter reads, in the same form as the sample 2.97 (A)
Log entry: 430 (A)
